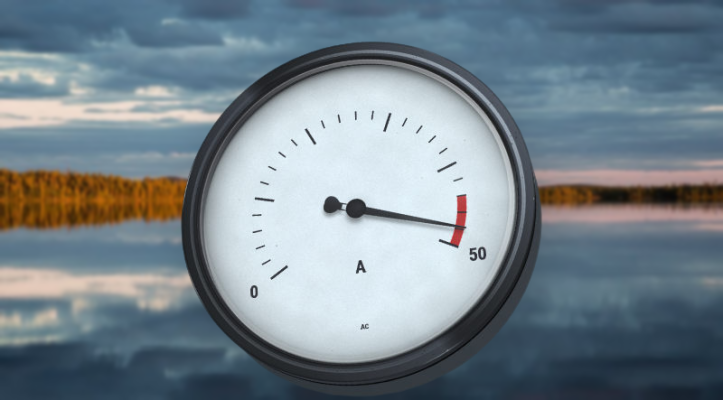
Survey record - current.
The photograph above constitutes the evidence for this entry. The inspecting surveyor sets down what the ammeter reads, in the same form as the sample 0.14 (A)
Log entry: 48 (A)
